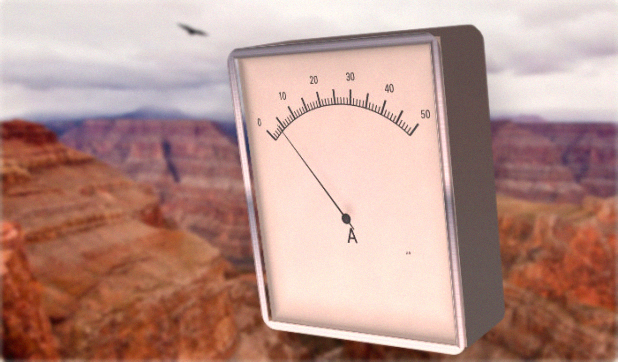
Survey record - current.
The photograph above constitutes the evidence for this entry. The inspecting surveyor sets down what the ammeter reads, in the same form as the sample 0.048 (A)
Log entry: 5 (A)
